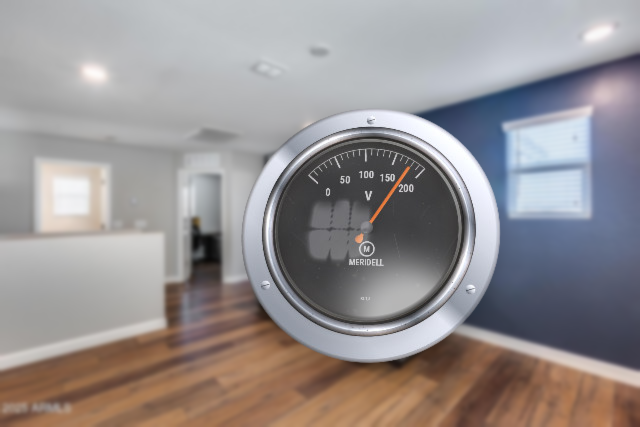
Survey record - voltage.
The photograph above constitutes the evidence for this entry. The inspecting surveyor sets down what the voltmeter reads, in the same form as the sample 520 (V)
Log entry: 180 (V)
